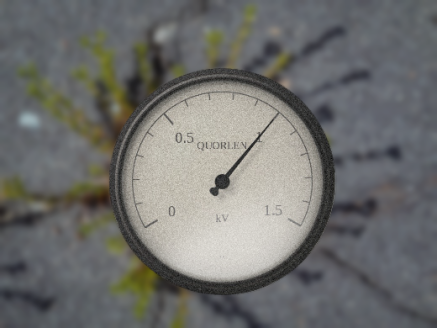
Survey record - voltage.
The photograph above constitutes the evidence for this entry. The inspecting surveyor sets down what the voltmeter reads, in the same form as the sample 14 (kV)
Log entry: 1 (kV)
